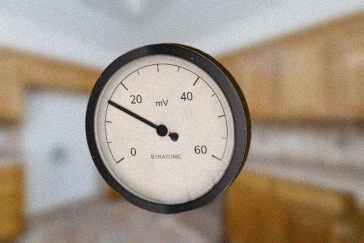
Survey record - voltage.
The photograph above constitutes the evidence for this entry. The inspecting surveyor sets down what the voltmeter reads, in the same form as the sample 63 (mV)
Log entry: 15 (mV)
